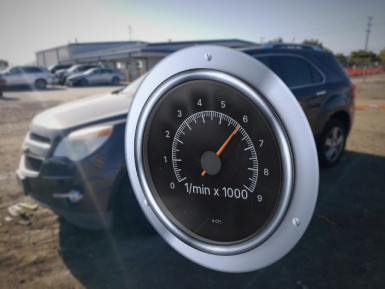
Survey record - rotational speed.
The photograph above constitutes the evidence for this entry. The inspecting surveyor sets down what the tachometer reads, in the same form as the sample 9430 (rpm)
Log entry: 6000 (rpm)
